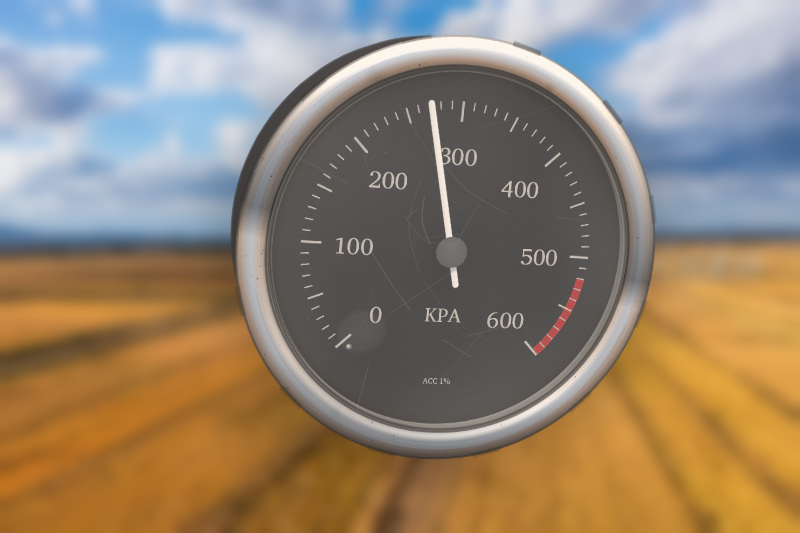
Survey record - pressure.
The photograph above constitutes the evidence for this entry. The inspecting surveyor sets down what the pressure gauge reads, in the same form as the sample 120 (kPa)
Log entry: 270 (kPa)
